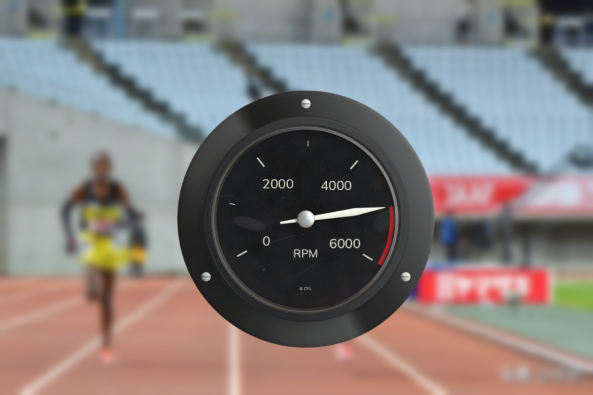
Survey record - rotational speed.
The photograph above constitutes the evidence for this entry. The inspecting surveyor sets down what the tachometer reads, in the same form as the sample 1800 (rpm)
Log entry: 5000 (rpm)
